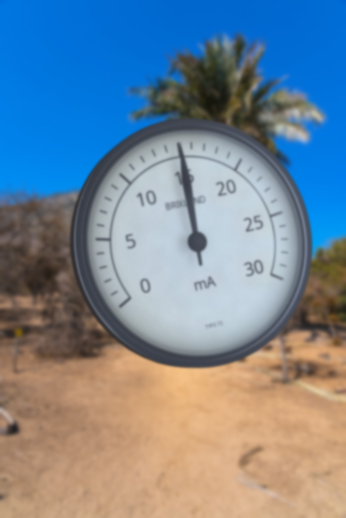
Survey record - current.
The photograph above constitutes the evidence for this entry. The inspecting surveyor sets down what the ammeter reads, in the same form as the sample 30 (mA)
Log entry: 15 (mA)
